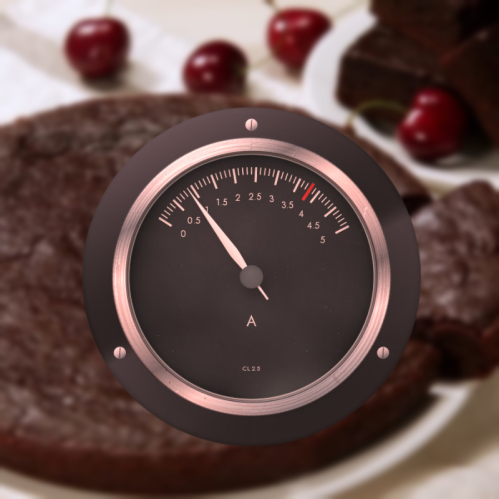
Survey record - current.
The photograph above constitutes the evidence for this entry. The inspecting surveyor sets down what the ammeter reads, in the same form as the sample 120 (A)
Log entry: 0.9 (A)
